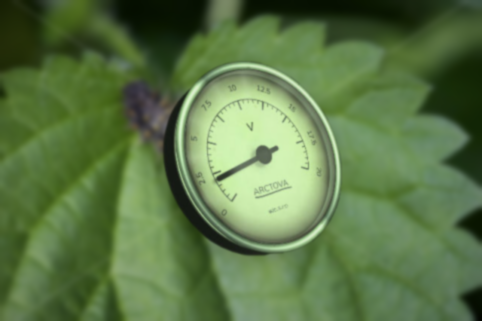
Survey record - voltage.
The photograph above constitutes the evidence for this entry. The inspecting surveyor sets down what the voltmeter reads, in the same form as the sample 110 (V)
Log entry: 2 (V)
